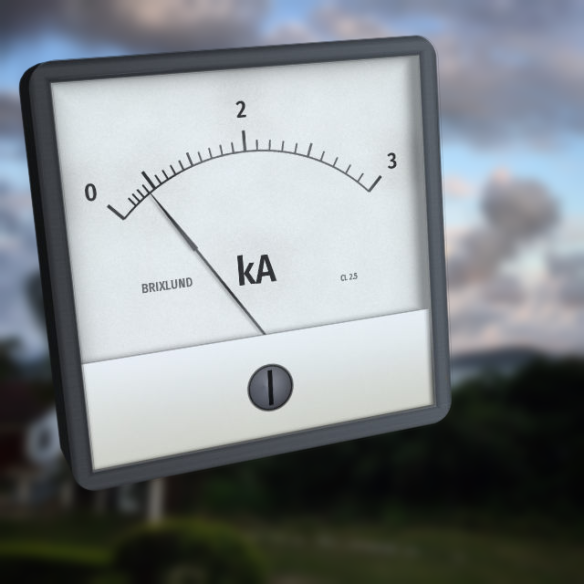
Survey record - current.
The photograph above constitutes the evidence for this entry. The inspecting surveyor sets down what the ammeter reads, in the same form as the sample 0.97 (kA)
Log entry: 0.9 (kA)
